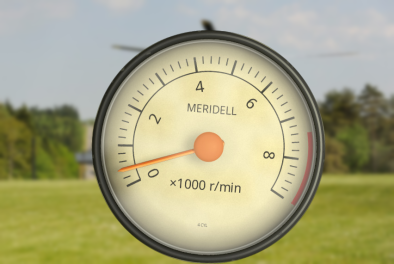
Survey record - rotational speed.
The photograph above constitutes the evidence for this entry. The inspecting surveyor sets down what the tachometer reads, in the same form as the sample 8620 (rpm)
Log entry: 400 (rpm)
